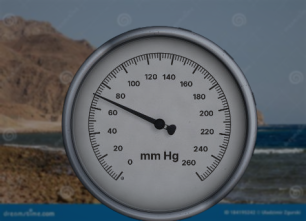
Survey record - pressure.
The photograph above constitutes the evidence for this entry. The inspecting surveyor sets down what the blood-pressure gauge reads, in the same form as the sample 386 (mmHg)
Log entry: 70 (mmHg)
